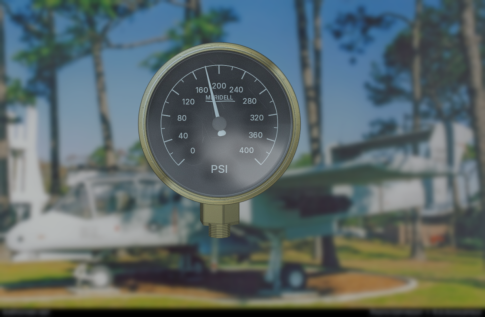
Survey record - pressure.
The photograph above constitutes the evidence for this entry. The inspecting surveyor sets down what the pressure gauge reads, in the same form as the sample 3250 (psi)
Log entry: 180 (psi)
